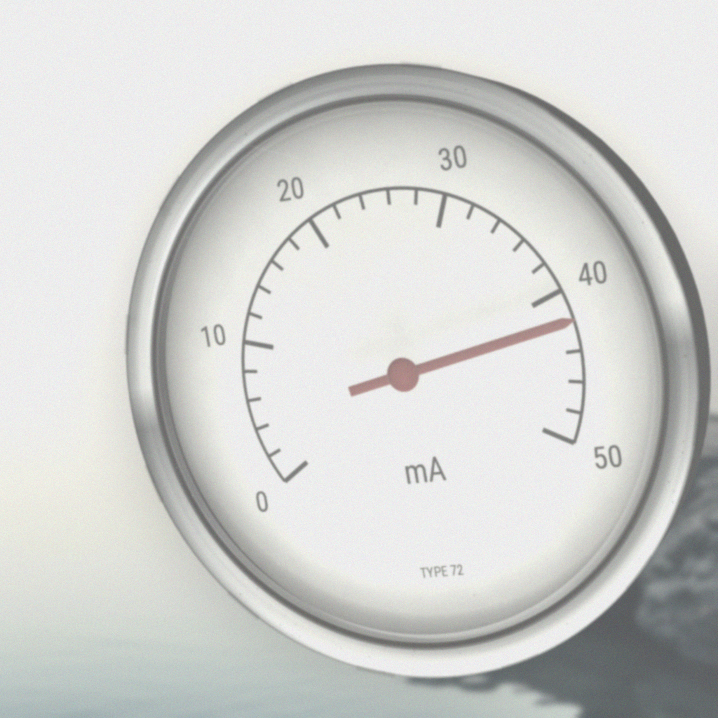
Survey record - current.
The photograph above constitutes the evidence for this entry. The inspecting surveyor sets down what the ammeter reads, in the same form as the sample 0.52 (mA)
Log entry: 42 (mA)
